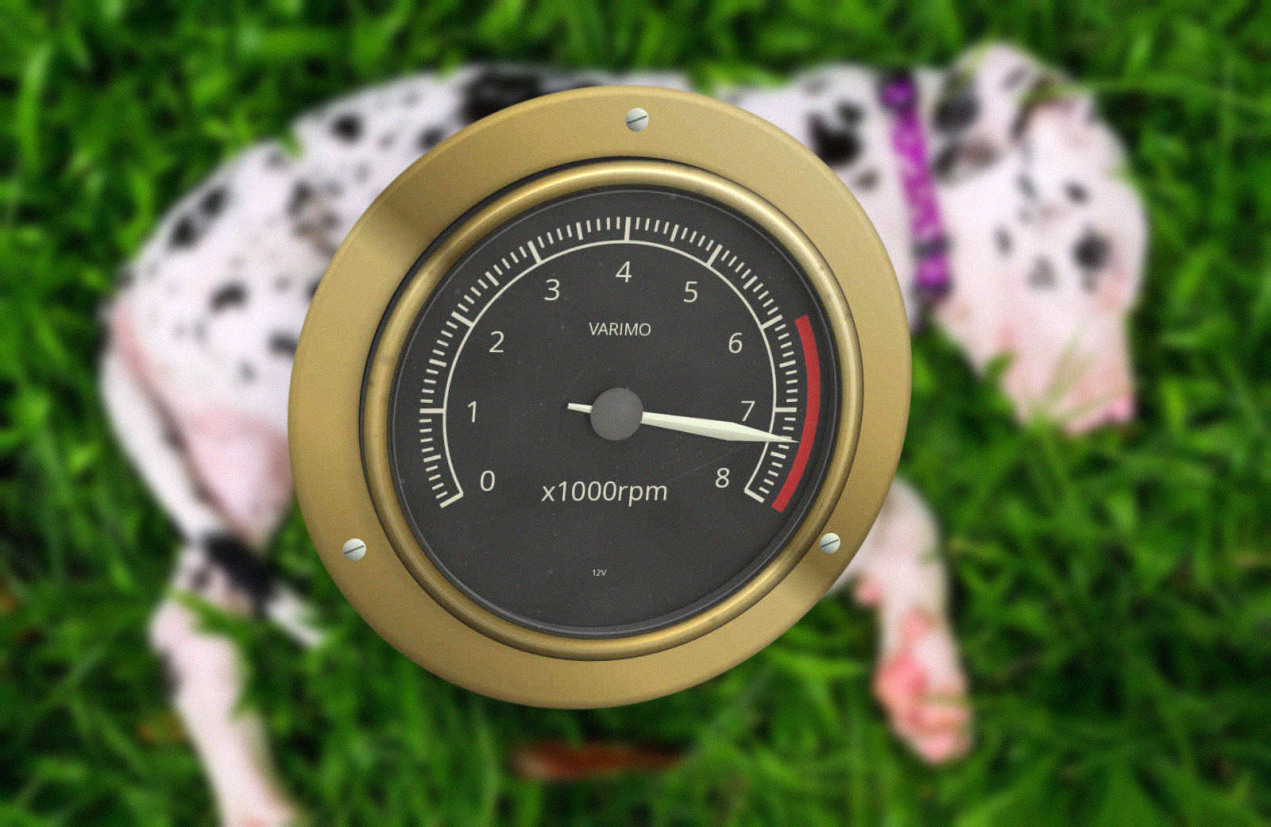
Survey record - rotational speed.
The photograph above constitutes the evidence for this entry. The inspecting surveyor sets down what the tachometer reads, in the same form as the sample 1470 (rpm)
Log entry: 7300 (rpm)
